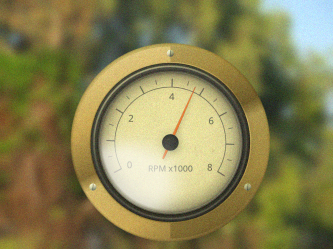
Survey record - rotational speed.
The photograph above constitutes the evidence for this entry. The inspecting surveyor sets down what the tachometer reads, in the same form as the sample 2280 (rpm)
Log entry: 4750 (rpm)
